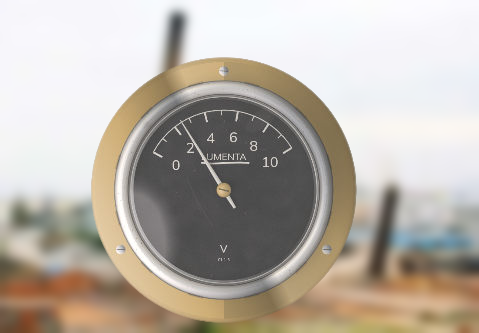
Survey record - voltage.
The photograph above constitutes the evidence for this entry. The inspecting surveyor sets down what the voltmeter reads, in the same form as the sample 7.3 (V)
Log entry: 2.5 (V)
